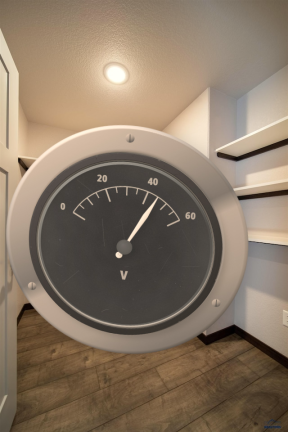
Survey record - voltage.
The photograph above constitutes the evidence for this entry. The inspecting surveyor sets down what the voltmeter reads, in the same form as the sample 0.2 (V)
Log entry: 45 (V)
